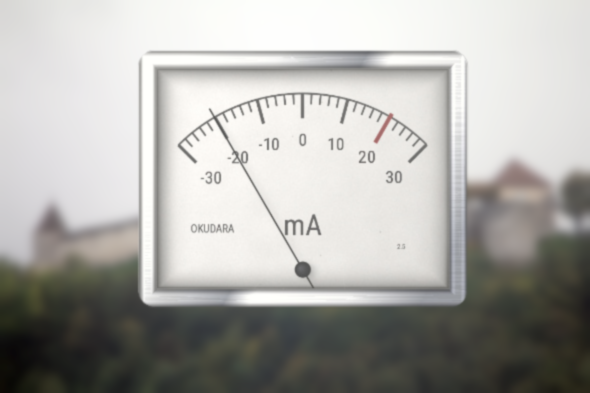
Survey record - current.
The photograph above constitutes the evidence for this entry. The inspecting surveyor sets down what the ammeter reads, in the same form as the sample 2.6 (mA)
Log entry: -20 (mA)
